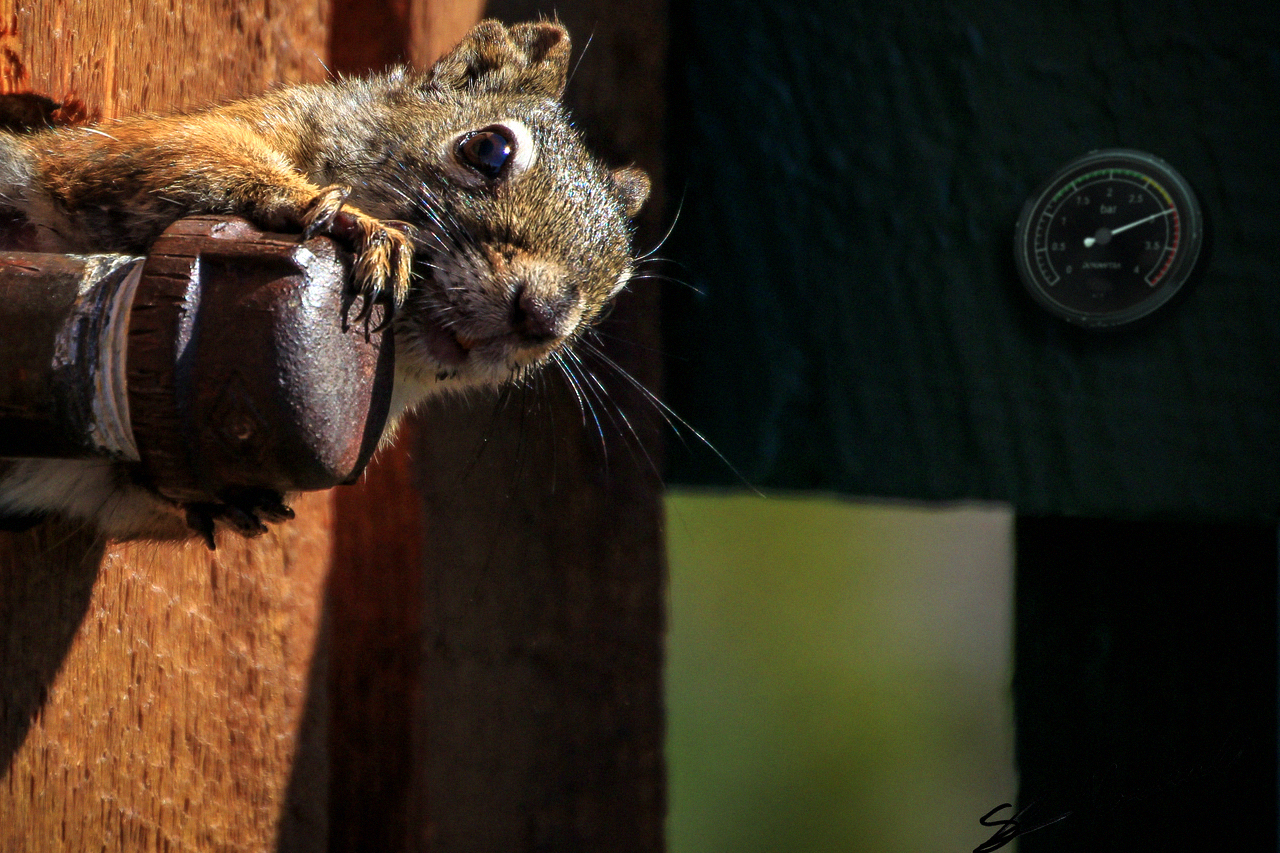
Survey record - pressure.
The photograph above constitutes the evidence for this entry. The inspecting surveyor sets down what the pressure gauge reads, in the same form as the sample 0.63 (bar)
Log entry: 3 (bar)
